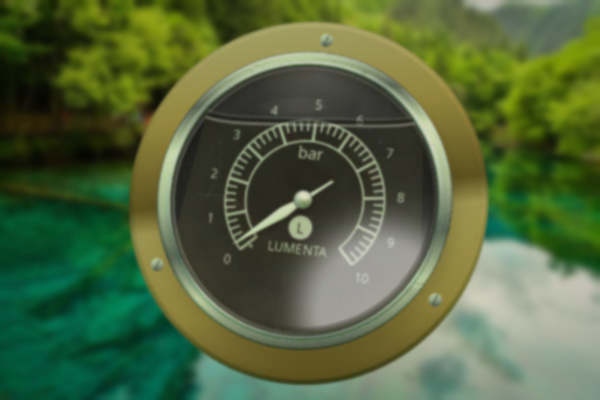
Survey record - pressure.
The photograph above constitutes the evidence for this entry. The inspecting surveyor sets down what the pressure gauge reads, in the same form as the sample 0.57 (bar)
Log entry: 0.2 (bar)
